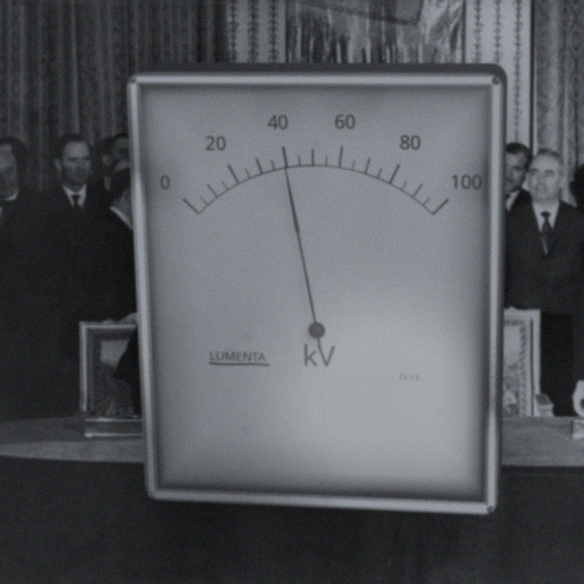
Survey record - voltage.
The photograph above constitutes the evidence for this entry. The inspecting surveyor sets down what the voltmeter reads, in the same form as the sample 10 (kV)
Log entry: 40 (kV)
